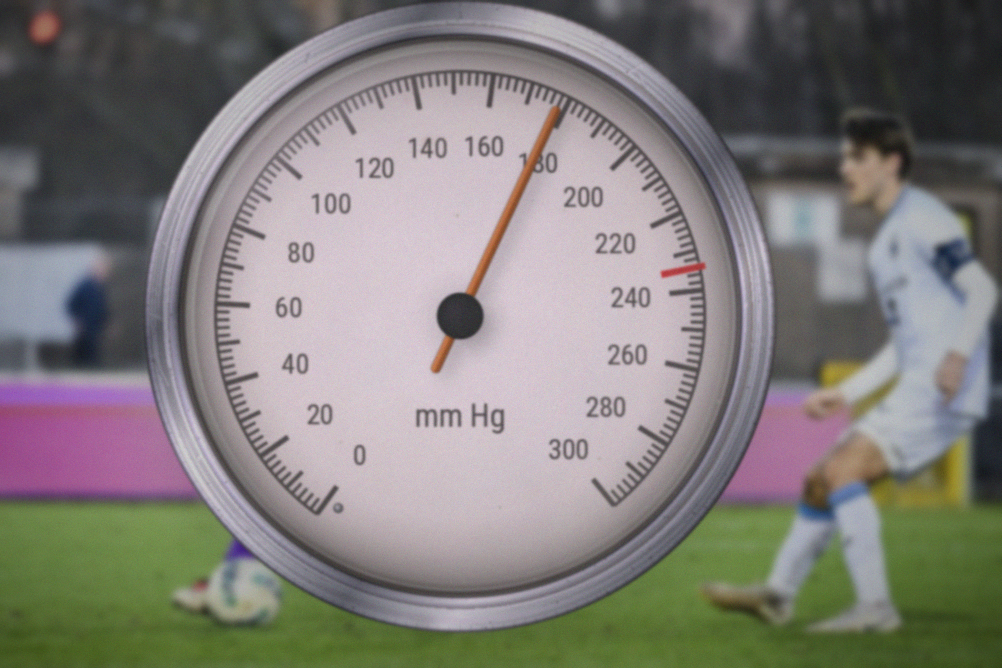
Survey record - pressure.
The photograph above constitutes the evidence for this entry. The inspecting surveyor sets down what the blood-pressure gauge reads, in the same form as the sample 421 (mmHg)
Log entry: 178 (mmHg)
